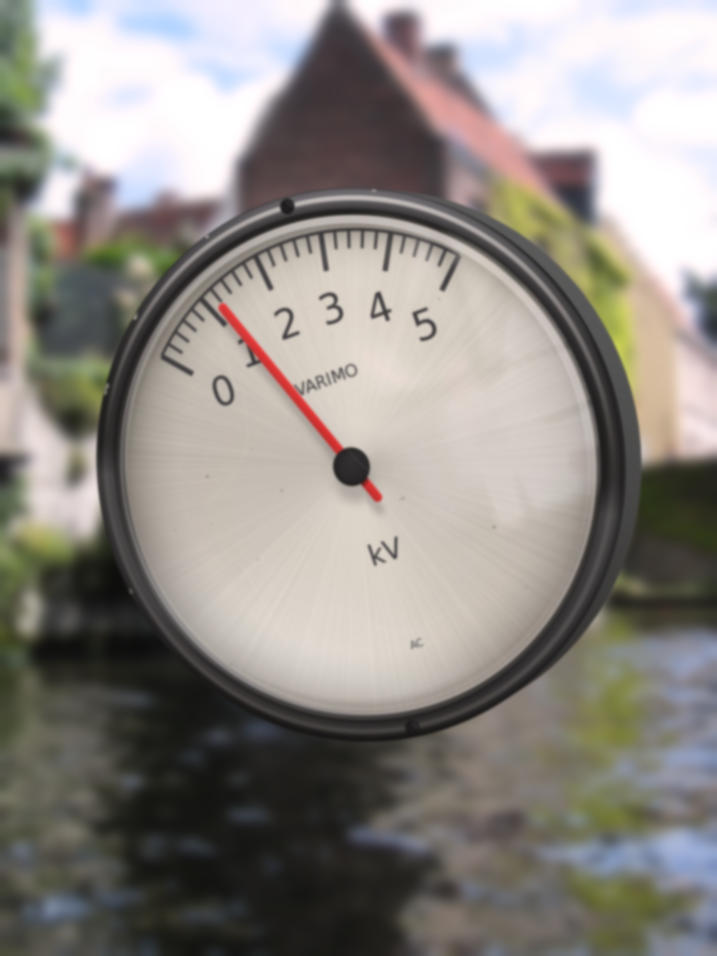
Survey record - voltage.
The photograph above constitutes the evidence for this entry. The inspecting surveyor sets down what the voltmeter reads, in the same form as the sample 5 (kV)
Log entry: 1.2 (kV)
